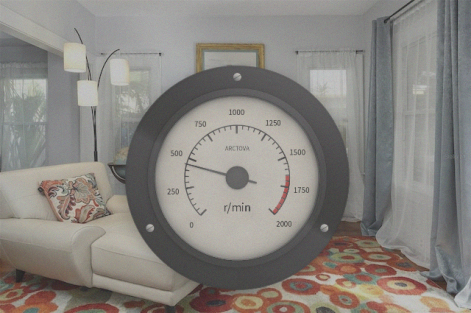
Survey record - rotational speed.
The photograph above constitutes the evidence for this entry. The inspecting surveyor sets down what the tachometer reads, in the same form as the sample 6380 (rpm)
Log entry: 450 (rpm)
